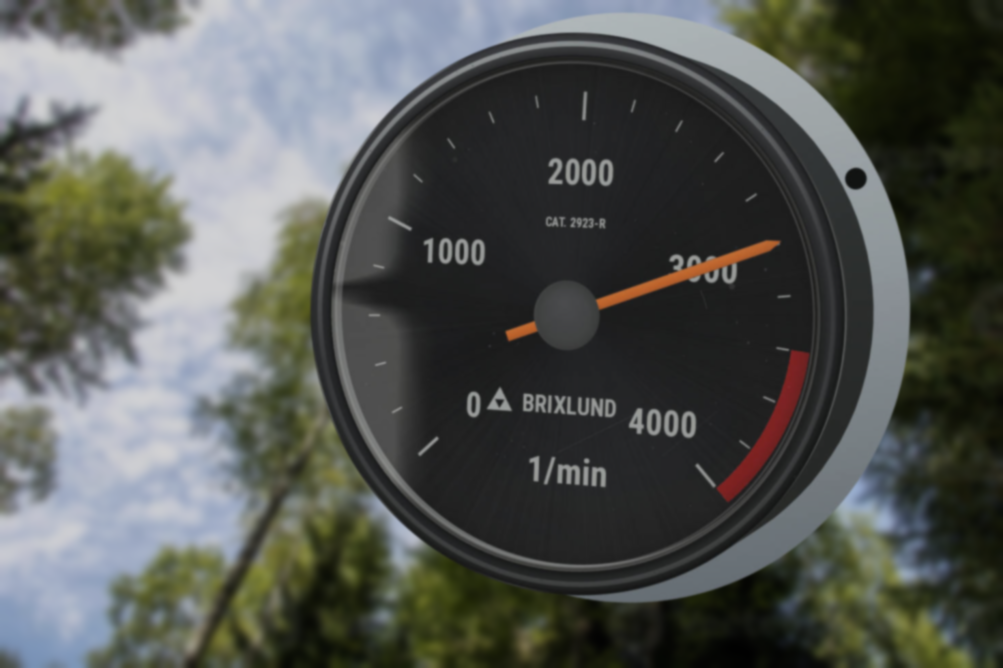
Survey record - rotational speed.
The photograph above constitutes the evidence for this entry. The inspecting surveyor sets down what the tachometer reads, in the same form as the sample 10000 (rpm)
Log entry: 3000 (rpm)
